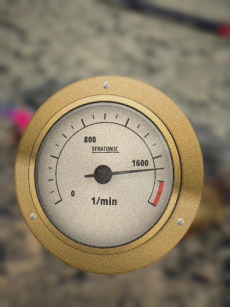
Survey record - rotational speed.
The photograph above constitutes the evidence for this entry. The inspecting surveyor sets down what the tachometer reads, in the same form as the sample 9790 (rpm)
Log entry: 1700 (rpm)
